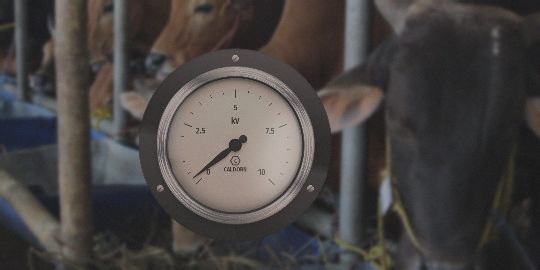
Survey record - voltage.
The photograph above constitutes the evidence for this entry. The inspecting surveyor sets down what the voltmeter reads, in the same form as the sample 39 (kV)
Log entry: 0.25 (kV)
